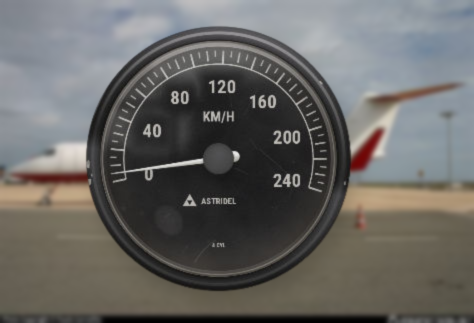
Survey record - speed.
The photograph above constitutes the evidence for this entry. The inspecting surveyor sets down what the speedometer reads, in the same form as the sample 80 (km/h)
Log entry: 5 (km/h)
